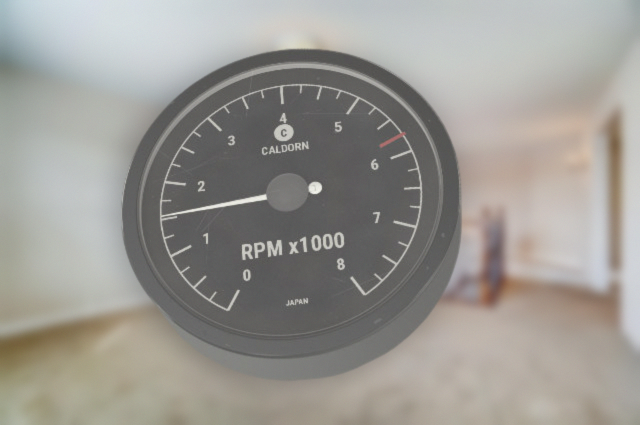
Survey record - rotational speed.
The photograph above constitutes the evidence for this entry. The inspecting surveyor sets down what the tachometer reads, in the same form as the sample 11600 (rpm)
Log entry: 1500 (rpm)
